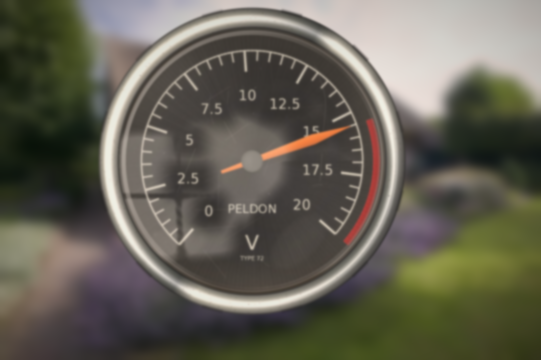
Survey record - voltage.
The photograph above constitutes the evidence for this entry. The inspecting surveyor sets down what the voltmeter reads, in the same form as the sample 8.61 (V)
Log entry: 15.5 (V)
